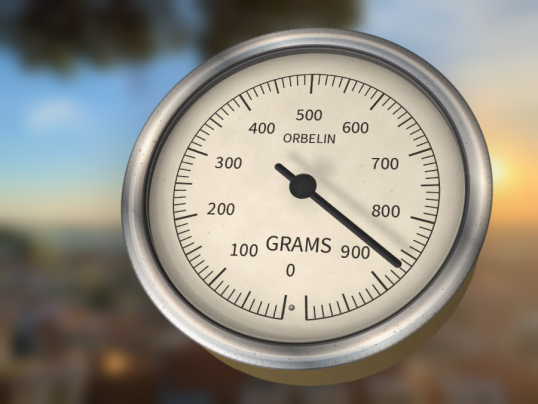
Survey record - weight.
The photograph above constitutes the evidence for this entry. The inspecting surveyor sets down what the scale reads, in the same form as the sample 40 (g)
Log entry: 870 (g)
